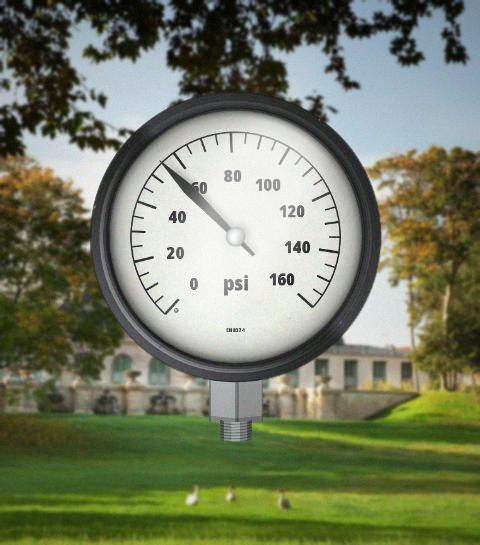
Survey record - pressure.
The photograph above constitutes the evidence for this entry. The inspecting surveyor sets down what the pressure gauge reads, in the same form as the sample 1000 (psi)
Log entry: 55 (psi)
